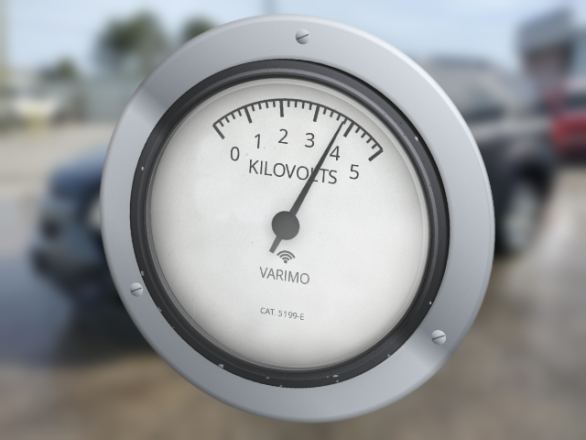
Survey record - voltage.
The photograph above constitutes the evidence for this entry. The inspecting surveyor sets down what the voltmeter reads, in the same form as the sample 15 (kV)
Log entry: 3.8 (kV)
